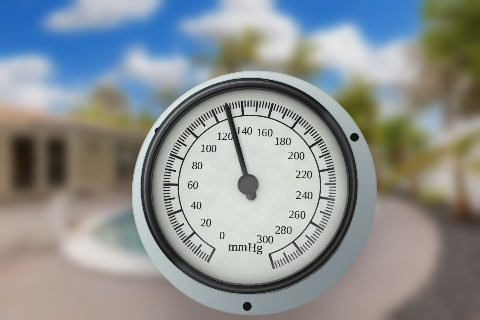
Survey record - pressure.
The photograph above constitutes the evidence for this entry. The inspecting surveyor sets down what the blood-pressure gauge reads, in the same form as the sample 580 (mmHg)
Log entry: 130 (mmHg)
